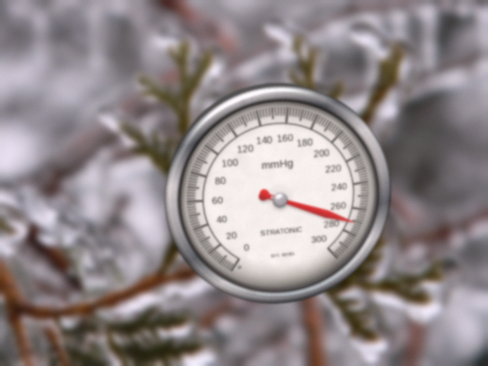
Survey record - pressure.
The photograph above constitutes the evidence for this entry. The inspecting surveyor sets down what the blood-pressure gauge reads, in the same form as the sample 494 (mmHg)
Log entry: 270 (mmHg)
